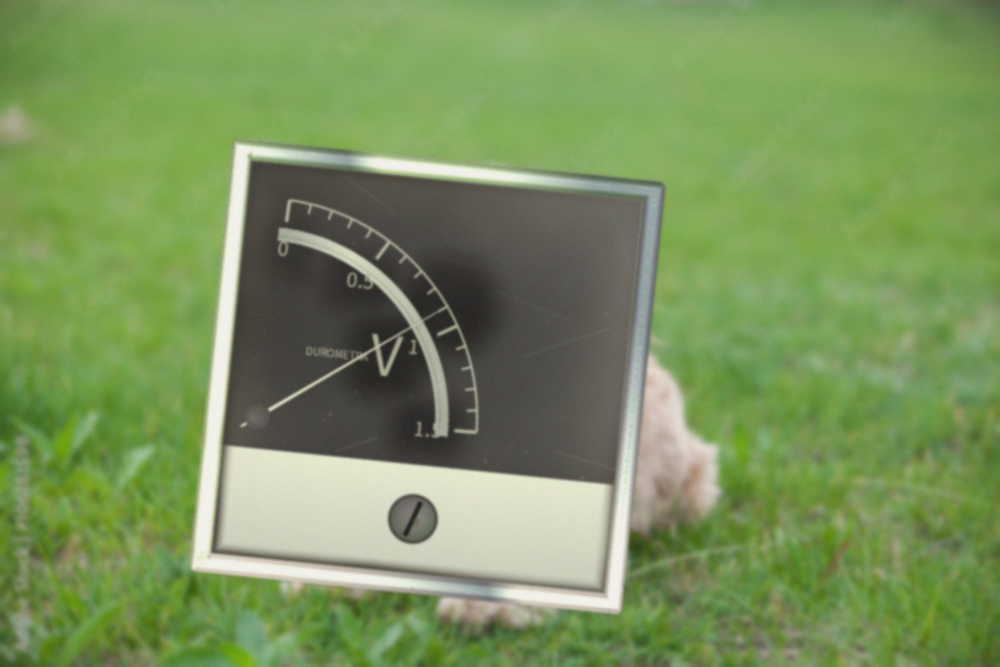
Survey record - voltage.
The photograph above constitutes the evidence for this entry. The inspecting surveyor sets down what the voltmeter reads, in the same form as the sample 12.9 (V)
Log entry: 0.9 (V)
